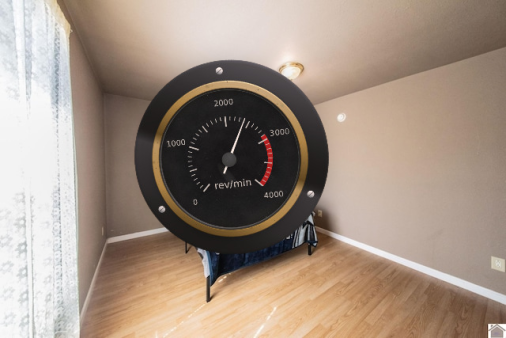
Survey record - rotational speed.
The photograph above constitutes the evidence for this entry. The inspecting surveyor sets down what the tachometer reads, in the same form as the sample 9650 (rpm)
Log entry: 2400 (rpm)
